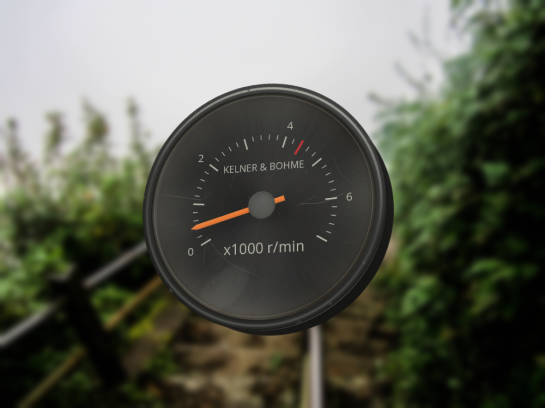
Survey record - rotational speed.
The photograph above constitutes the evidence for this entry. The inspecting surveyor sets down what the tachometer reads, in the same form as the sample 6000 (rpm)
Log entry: 400 (rpm)
